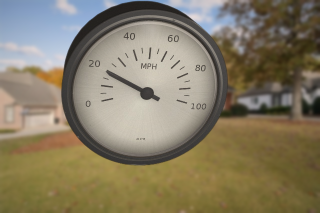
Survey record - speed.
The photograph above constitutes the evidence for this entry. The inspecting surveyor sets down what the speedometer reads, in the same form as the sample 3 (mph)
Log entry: 20 (mph)
